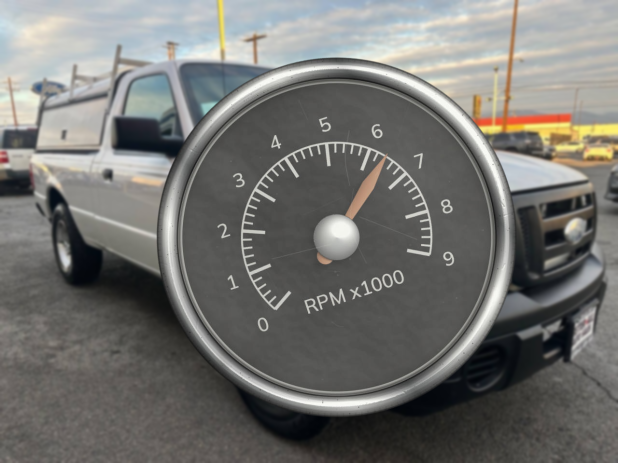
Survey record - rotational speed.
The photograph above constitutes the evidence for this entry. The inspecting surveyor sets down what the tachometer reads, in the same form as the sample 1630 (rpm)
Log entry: 6400 (rpm)
